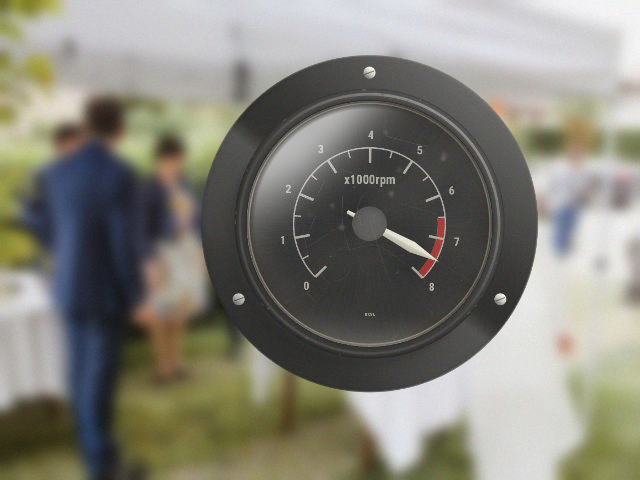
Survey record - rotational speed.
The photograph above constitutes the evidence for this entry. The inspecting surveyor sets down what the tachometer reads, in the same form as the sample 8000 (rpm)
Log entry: 7500 (rpm)
